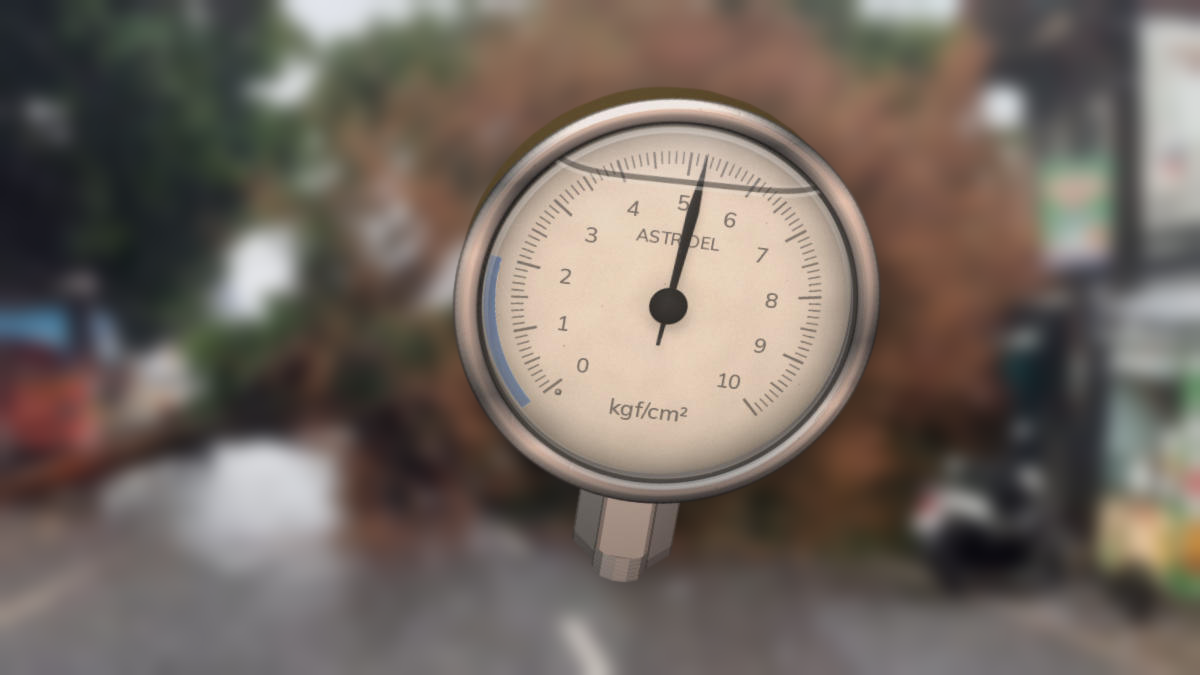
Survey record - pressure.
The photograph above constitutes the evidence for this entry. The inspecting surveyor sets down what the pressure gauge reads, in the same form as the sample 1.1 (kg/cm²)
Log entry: 5.2 (kg/cm²)
